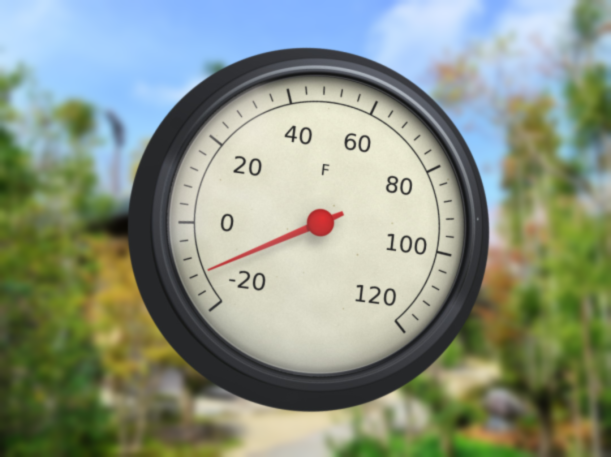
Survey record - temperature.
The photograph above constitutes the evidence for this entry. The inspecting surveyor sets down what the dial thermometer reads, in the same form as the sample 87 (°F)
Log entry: -12 (°F)
